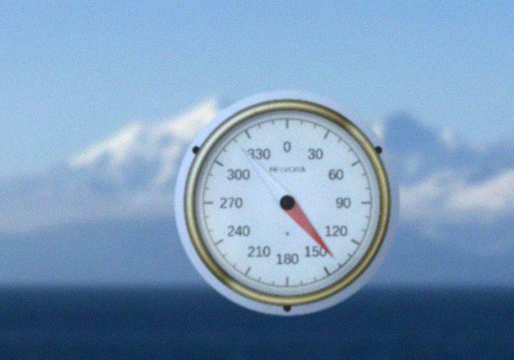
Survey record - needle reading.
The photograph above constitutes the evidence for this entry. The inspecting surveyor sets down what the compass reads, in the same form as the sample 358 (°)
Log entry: 140 (°)
